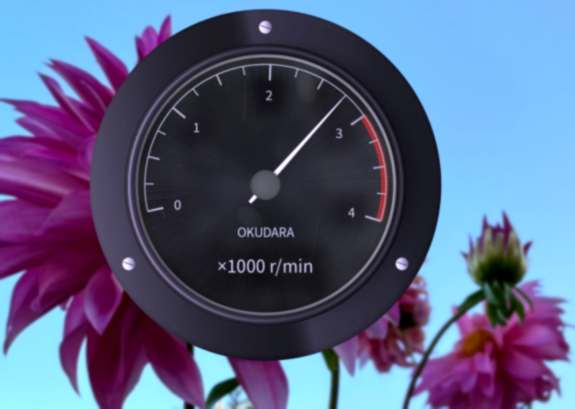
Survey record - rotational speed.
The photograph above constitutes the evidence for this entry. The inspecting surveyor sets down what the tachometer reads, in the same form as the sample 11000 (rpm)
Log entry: 2750 (rpm)
